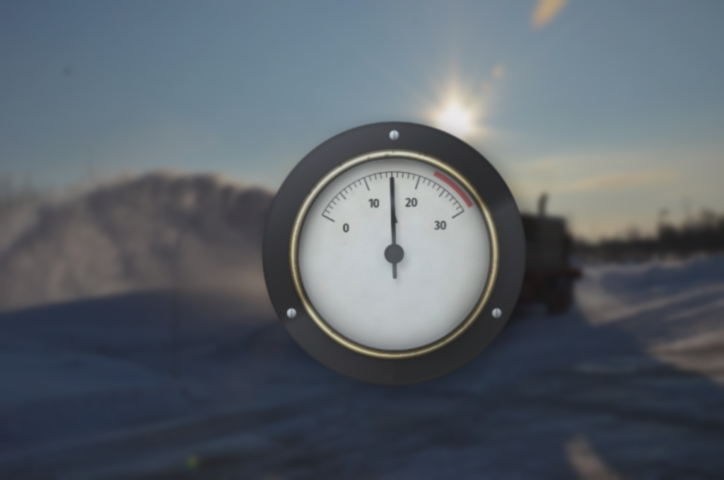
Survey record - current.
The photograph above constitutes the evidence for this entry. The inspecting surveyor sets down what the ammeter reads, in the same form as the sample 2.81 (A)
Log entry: 15 (A)
